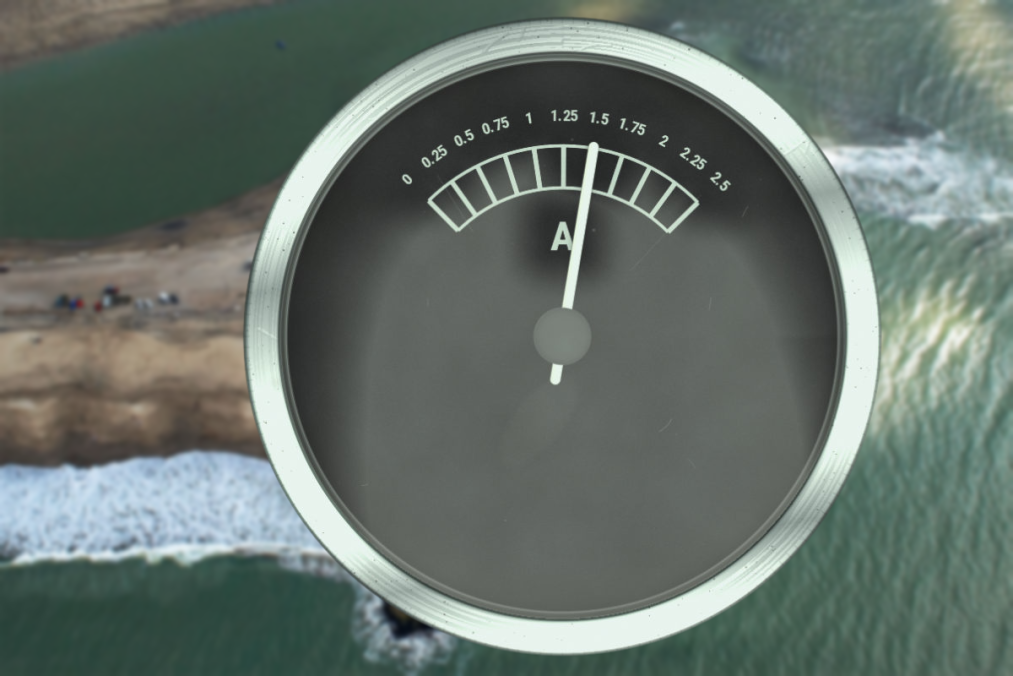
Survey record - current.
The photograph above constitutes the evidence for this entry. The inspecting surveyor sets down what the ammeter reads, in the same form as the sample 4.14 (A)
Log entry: 1.5 (A)
